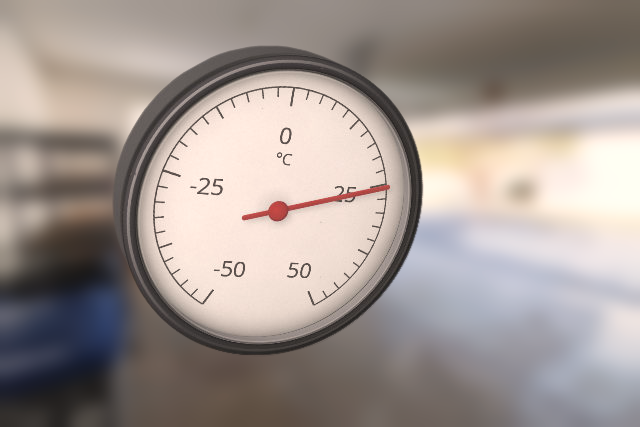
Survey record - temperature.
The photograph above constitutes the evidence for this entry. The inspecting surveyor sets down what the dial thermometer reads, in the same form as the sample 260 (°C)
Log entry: 25 (°C)
